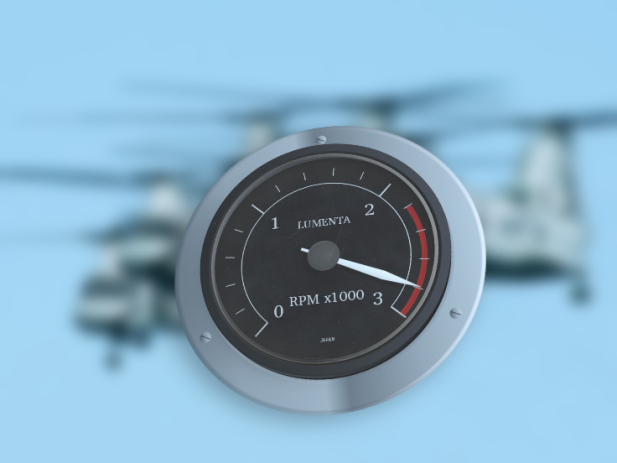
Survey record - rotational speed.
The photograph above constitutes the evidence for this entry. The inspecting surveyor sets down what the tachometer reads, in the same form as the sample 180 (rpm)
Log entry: 2800 (rpm)
